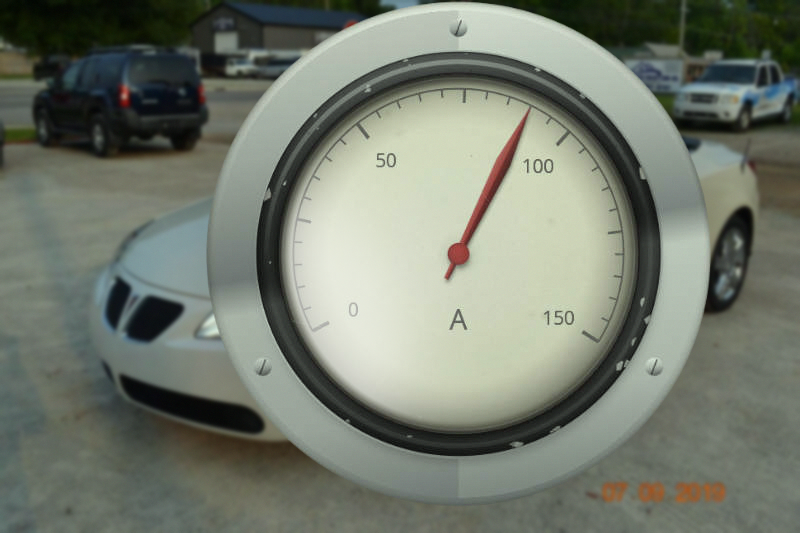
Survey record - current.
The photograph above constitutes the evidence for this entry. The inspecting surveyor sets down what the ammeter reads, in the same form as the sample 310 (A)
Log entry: 90 (A)
